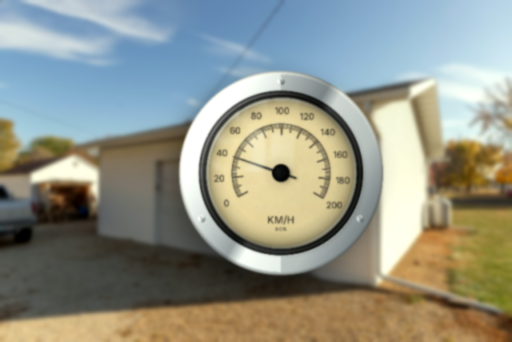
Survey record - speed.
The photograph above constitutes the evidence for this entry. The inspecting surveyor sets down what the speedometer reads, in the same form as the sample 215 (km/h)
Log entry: 40 (km/h)
